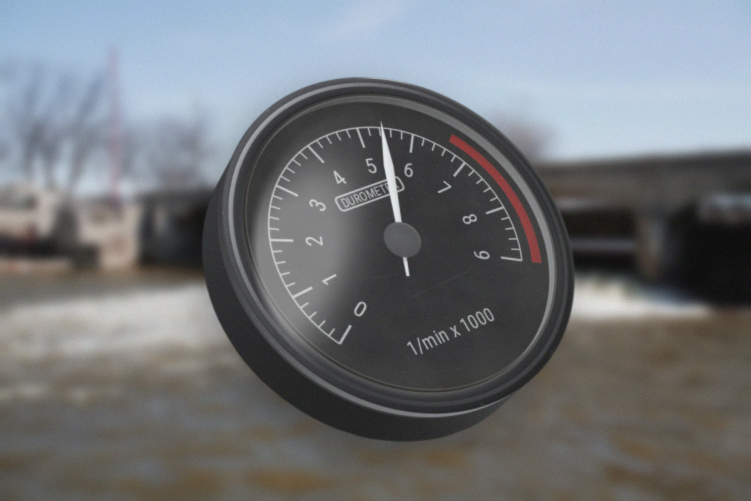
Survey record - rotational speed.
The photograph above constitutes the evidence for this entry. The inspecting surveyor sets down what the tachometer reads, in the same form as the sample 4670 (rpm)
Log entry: 5400 (rpm)
